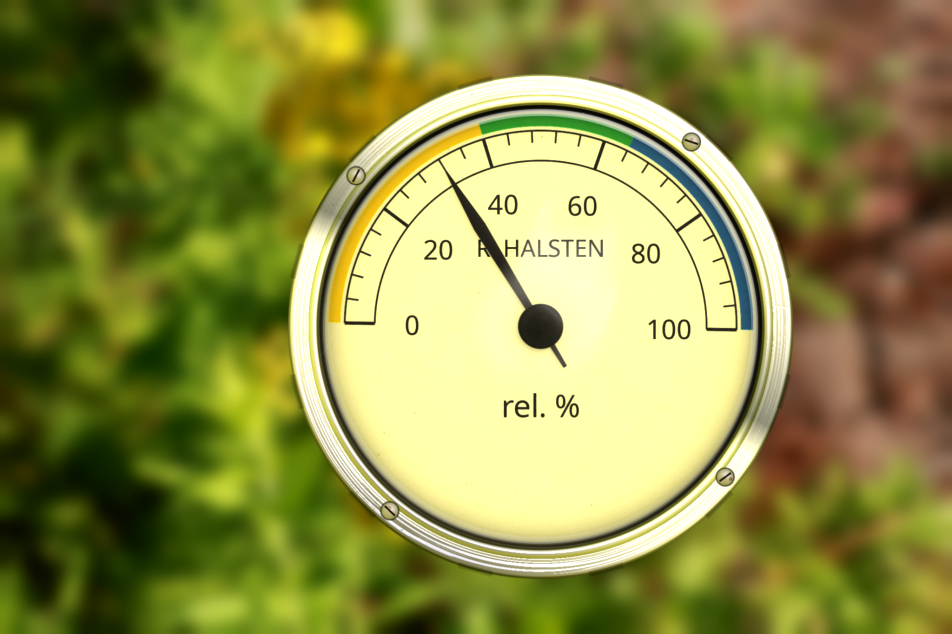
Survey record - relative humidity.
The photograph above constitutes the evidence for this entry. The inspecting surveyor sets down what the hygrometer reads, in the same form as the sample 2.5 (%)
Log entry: 32 (%)
